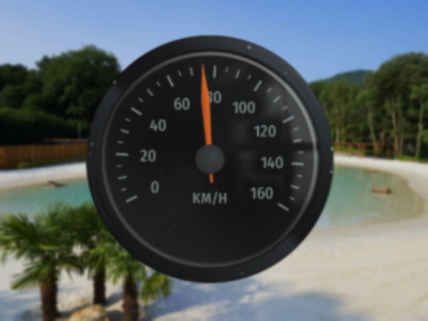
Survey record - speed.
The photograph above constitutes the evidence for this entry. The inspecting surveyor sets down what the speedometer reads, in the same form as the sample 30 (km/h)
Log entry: 75 (km/h)
